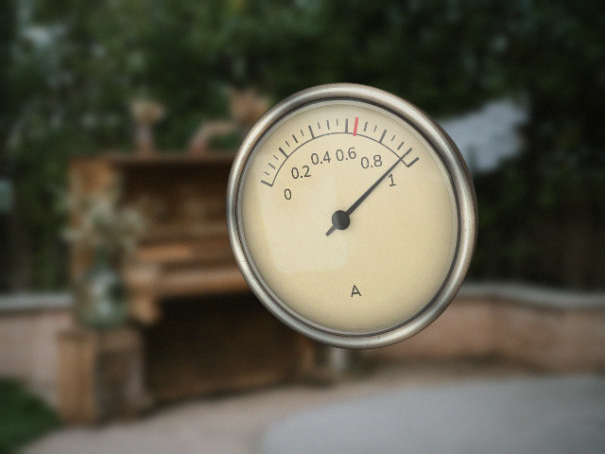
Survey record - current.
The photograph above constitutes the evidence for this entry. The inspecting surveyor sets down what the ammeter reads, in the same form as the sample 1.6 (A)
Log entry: 0.95 (A)
